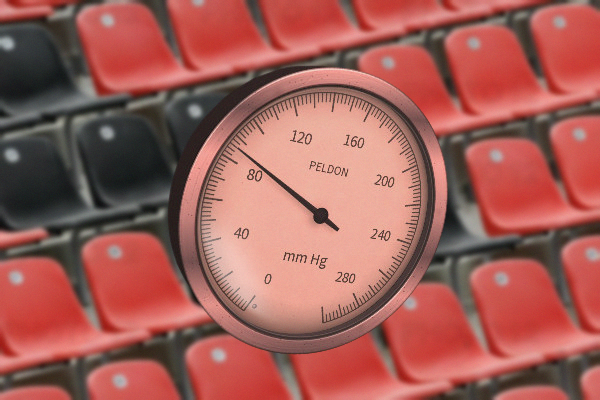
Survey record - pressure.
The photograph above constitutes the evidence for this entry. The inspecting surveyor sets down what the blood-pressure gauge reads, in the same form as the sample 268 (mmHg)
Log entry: 86 (mmHg)
